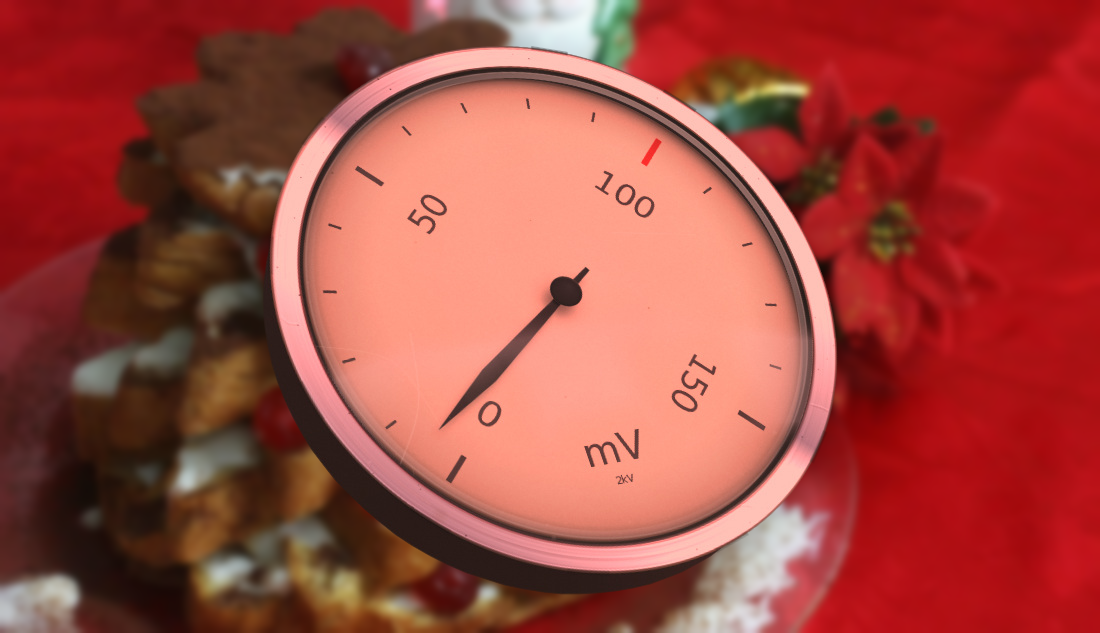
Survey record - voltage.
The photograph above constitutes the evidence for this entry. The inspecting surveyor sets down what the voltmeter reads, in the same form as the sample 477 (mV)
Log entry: 5 (mV)
